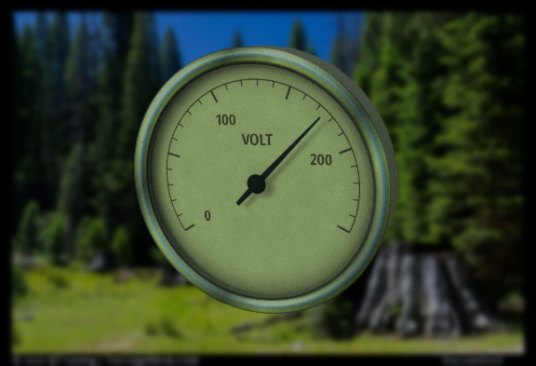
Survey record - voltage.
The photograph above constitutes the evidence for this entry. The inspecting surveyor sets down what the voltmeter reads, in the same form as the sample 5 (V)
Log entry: 175 (V)
